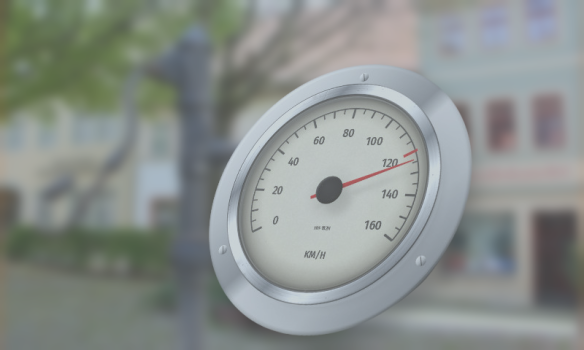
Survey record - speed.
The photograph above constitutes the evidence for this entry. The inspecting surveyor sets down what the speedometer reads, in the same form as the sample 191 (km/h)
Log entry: 125 (km/h)
